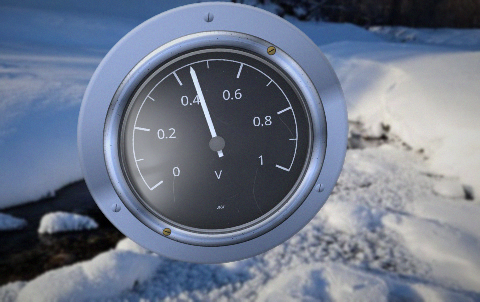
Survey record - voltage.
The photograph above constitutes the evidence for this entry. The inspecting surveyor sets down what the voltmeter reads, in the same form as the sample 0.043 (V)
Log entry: 0.45 (V)
